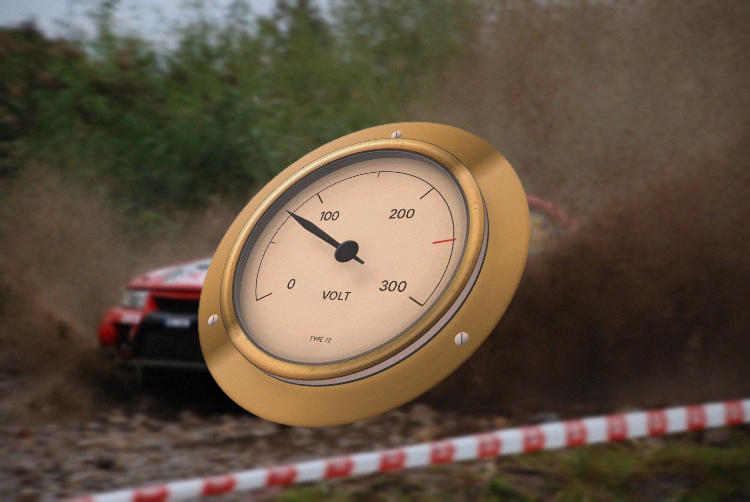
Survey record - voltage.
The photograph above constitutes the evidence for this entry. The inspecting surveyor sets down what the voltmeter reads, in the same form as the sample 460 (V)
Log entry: 75 (V)
